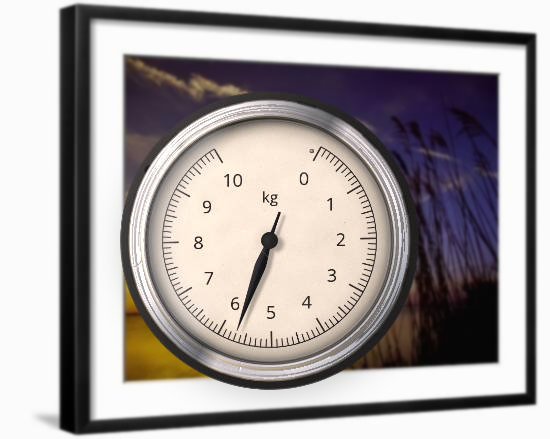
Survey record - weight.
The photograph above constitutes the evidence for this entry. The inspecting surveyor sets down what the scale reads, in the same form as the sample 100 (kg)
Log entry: 5.7 (kg)
